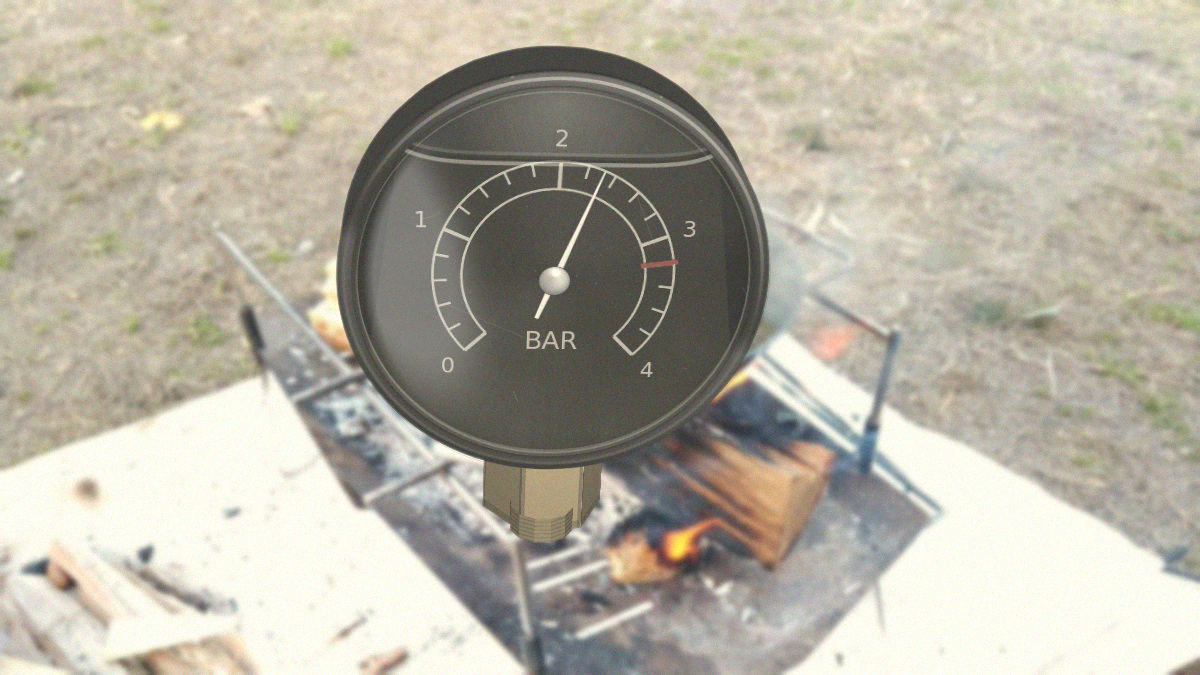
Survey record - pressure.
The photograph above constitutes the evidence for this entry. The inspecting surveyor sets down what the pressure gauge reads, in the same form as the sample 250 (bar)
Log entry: 2.3 (bar)
